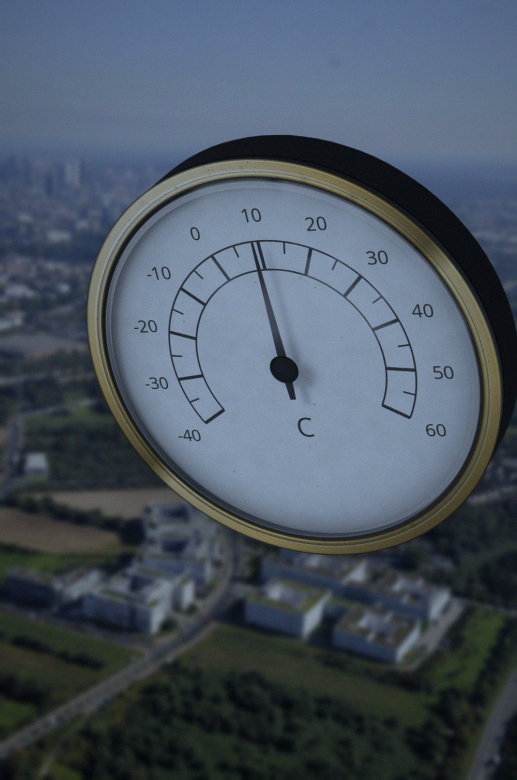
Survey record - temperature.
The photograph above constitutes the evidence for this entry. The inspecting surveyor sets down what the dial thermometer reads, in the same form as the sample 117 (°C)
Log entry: 10 (°C)
